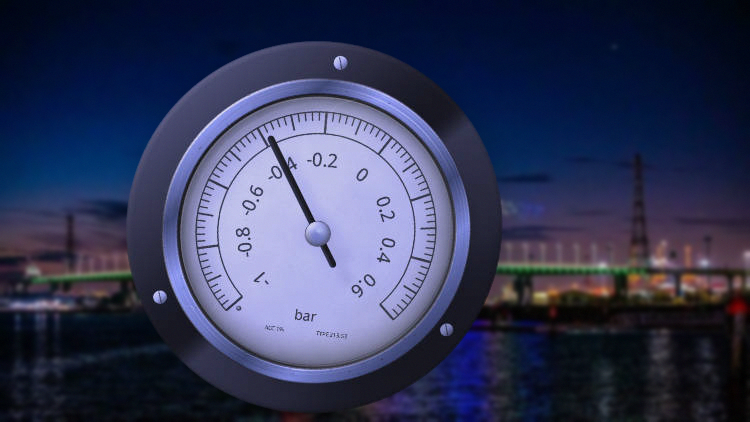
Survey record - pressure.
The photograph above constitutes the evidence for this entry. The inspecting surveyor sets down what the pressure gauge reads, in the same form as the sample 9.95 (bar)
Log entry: -0.38 (bar)
